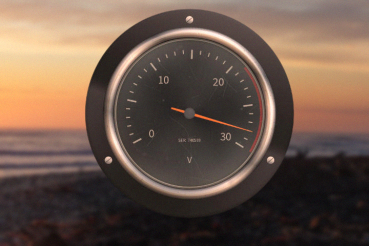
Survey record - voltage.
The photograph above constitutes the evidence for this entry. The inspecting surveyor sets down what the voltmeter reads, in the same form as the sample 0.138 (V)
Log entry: 28 (V)
